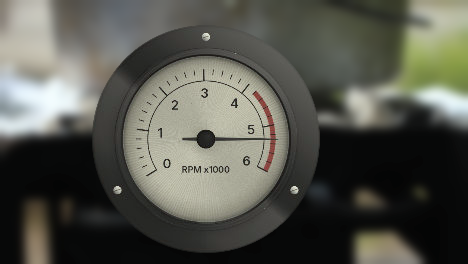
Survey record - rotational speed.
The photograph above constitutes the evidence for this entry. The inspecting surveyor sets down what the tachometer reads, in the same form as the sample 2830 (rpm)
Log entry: 5300 (rpm)
